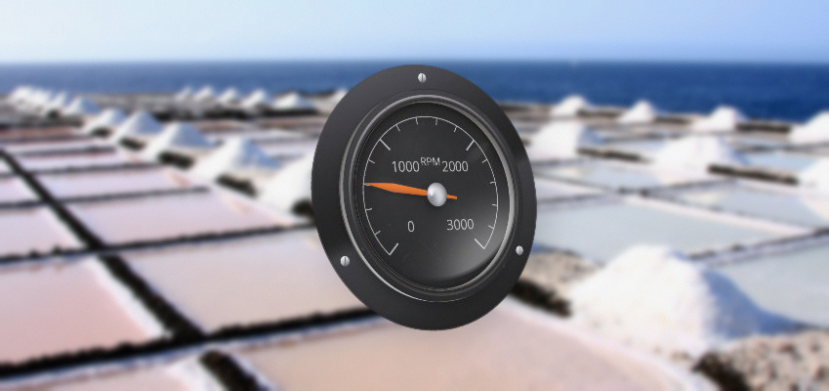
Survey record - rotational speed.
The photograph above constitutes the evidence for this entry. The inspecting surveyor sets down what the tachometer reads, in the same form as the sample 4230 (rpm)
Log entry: 600 (rpm)
